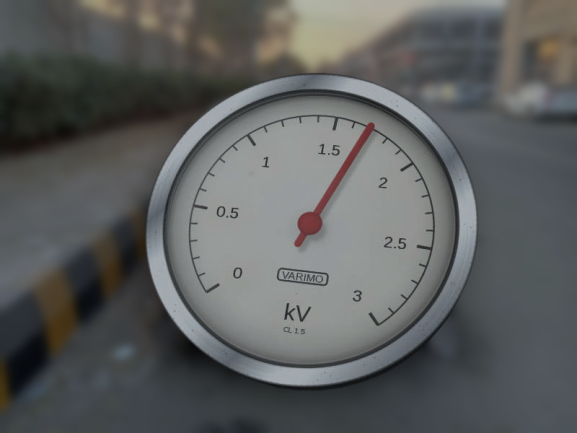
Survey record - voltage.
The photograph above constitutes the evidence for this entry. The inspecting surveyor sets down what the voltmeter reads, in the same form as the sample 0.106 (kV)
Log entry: 1.7 (kV)
